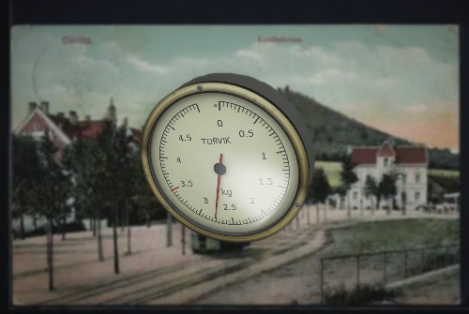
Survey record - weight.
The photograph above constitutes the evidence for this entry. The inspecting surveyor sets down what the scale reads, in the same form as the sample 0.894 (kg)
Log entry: 2.75 (kg)
